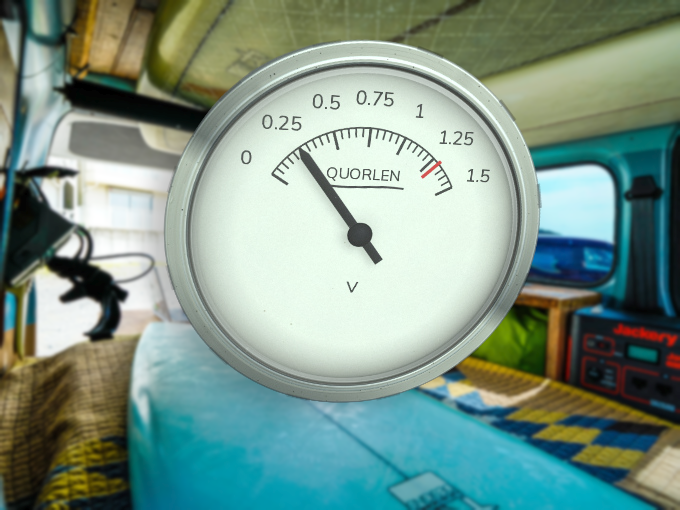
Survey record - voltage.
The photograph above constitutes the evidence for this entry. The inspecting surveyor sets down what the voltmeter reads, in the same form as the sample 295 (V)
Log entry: 0.25 (V)
